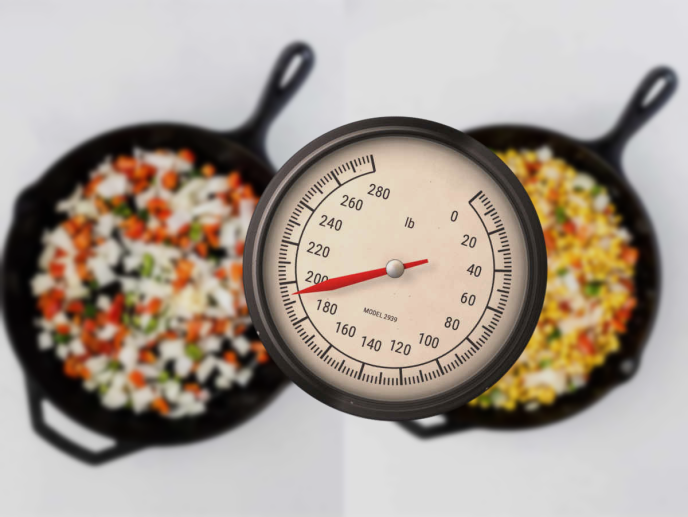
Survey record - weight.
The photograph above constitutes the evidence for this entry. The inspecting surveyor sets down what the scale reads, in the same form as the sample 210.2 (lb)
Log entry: 194 (lb)
